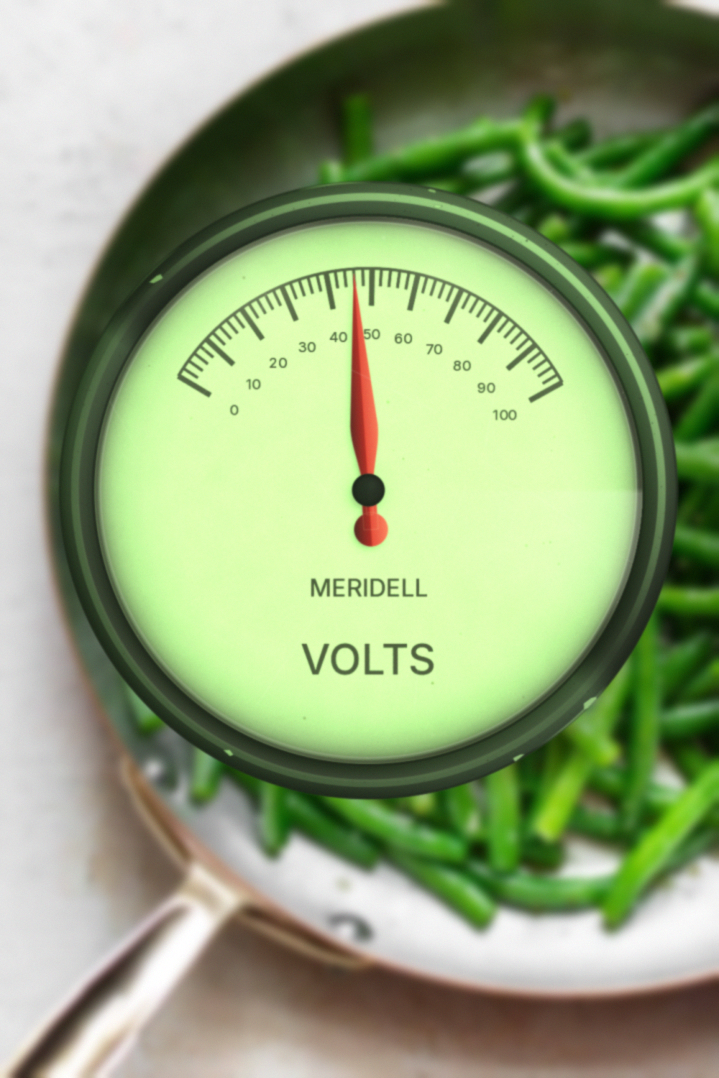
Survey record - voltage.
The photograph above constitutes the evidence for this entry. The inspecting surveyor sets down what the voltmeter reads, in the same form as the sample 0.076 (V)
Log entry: 46 (V)
